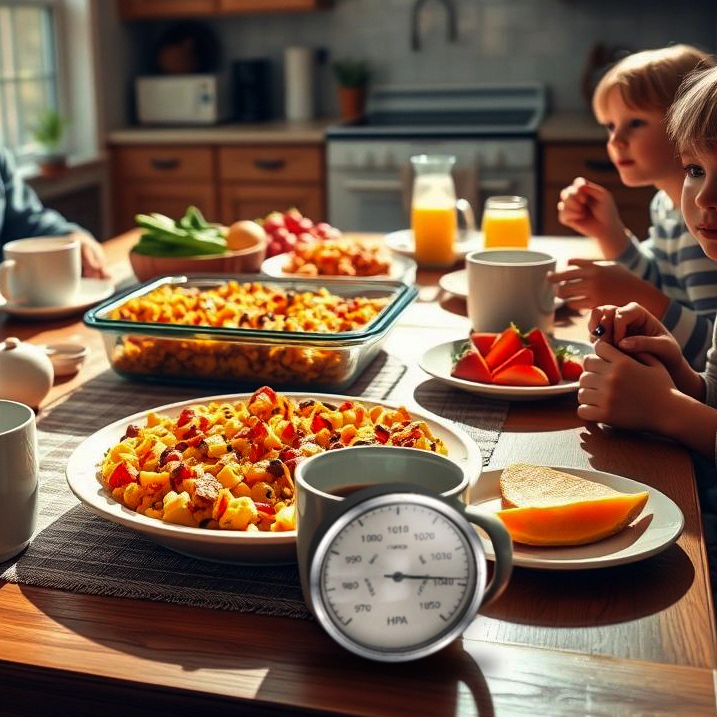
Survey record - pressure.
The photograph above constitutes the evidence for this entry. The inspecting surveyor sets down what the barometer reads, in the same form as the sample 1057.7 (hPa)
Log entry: 1038 (hPa)
